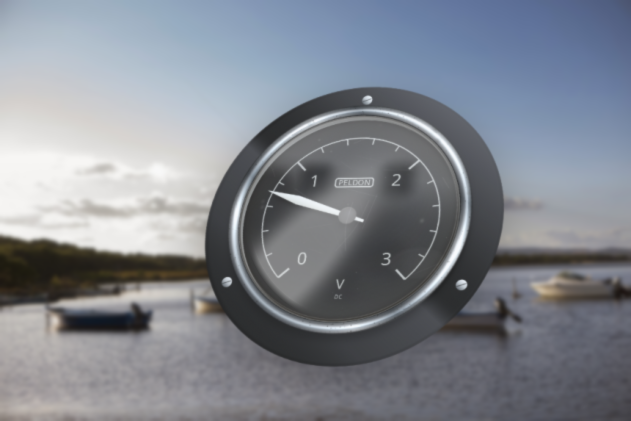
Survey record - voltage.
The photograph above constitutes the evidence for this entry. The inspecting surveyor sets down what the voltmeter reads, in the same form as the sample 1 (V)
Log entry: 0.7 (V)
